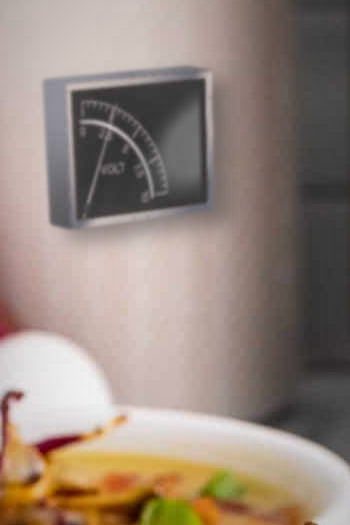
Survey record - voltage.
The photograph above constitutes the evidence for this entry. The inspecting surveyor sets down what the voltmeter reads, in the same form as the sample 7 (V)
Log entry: 2.5 (V)
